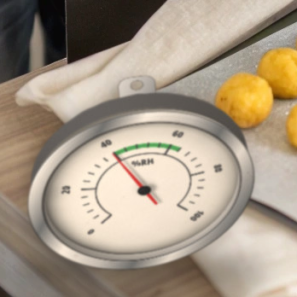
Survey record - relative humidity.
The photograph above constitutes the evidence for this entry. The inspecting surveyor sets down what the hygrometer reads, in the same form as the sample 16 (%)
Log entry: 40 (%)
